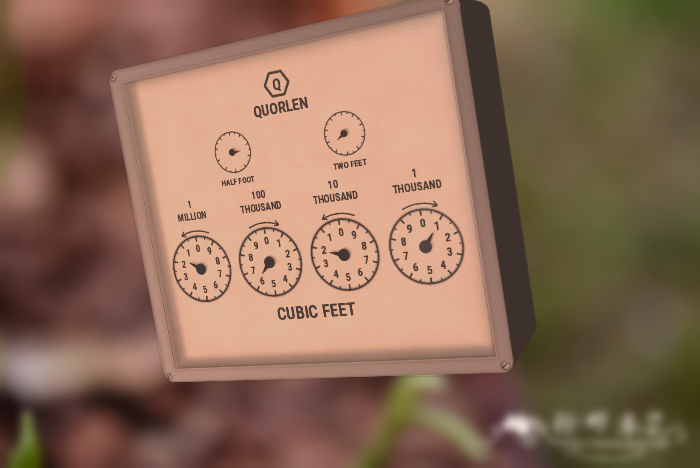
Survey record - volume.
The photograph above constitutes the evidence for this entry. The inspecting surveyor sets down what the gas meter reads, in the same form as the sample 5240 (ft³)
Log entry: 162100 (ft³)
